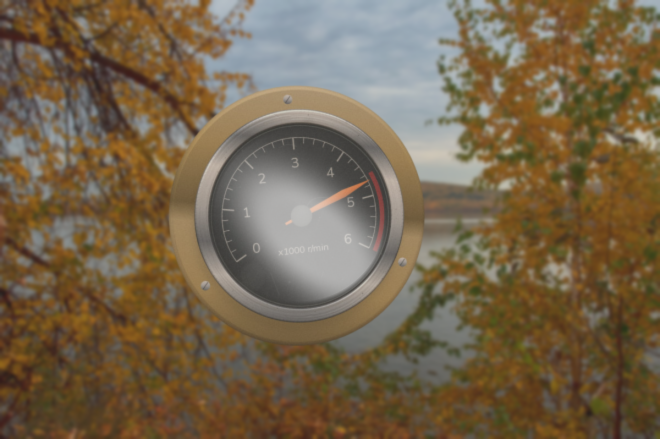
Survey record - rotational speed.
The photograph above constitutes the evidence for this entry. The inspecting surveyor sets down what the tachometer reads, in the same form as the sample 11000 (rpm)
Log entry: 4700 (rpm)
